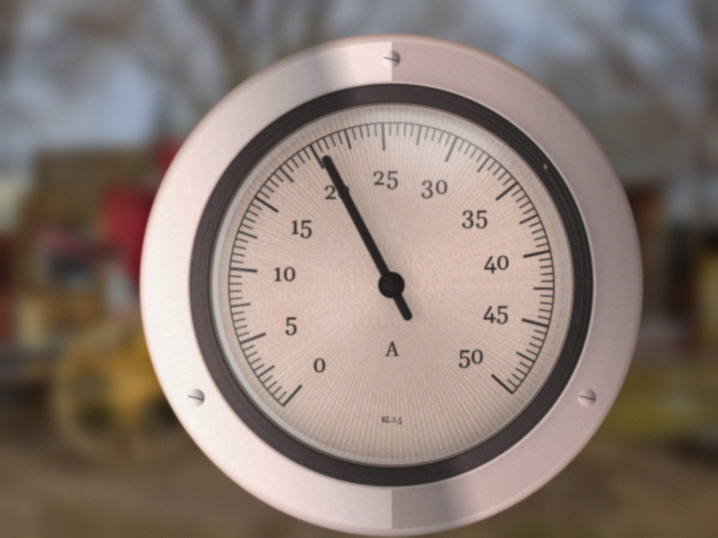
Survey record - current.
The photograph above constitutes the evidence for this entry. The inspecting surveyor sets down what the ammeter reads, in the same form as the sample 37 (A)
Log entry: 20.5 (A)
